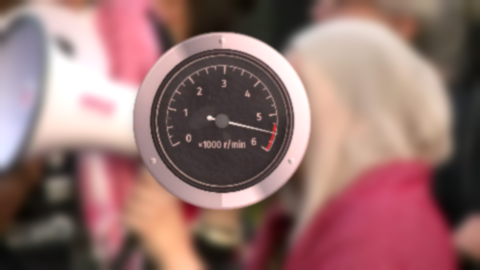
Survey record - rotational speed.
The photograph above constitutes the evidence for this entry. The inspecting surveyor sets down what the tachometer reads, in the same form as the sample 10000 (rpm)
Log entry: 5500 (rpm)
